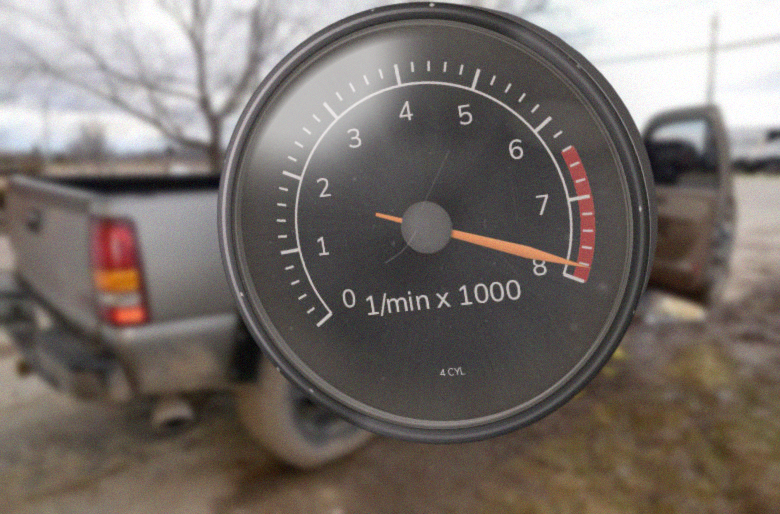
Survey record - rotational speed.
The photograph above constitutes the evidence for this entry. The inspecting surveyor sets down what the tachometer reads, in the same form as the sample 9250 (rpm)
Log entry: 7800 (rpm)
